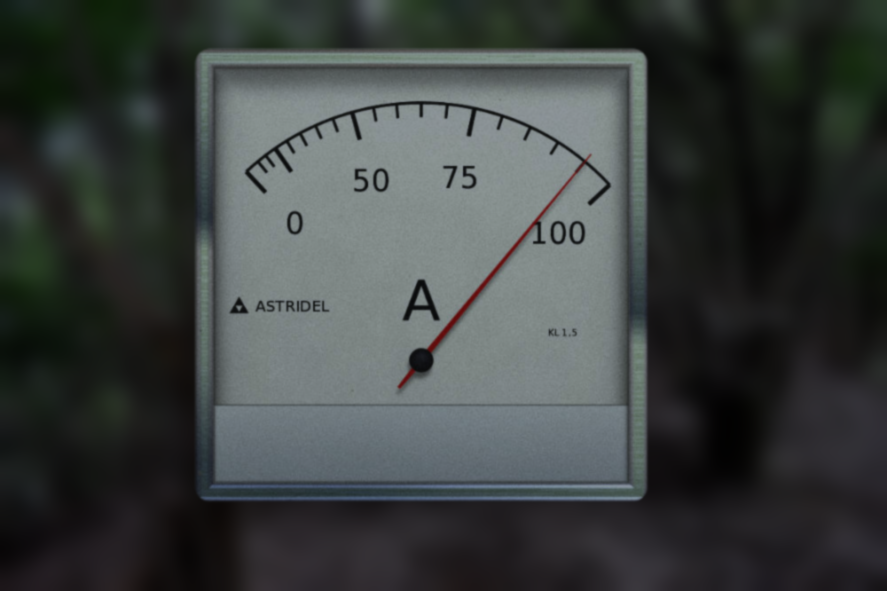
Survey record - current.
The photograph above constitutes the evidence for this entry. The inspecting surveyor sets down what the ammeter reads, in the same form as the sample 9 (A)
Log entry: 95 (A)
